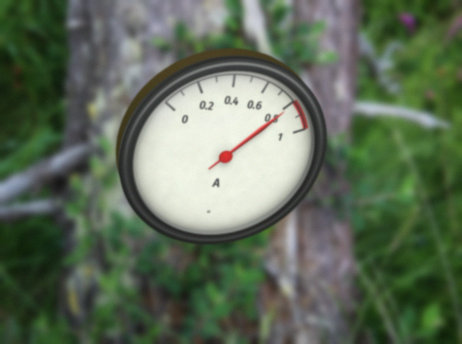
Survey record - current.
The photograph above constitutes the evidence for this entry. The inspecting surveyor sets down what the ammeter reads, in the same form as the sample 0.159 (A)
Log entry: 0.8 (A)
